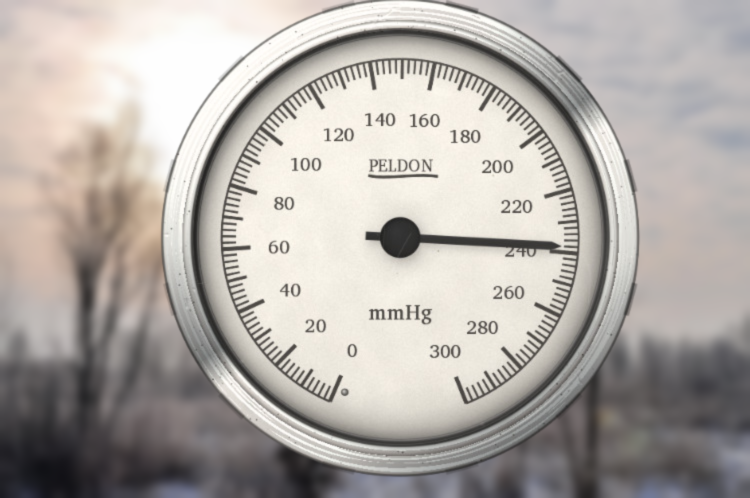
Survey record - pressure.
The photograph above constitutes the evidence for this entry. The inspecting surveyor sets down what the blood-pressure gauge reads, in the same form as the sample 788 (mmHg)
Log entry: 238 (mmHg)
